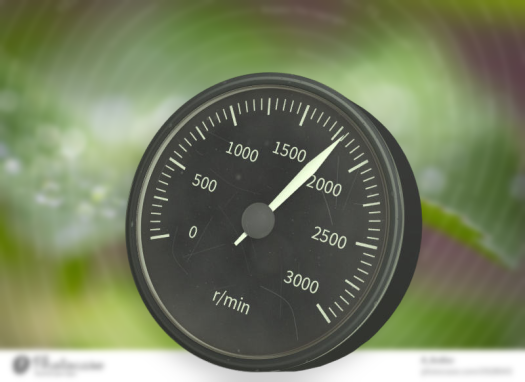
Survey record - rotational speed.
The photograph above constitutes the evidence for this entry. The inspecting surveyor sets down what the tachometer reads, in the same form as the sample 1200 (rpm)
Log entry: 1800 (rpm)
